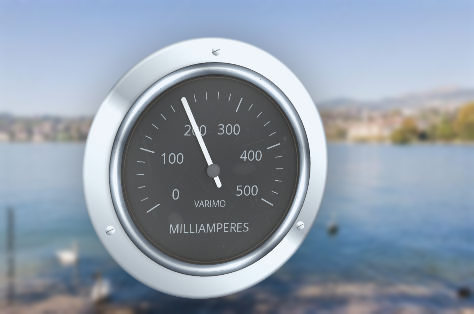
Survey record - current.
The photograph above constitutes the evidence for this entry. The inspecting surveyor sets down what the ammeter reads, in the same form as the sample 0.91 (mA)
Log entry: 200 (mA)
